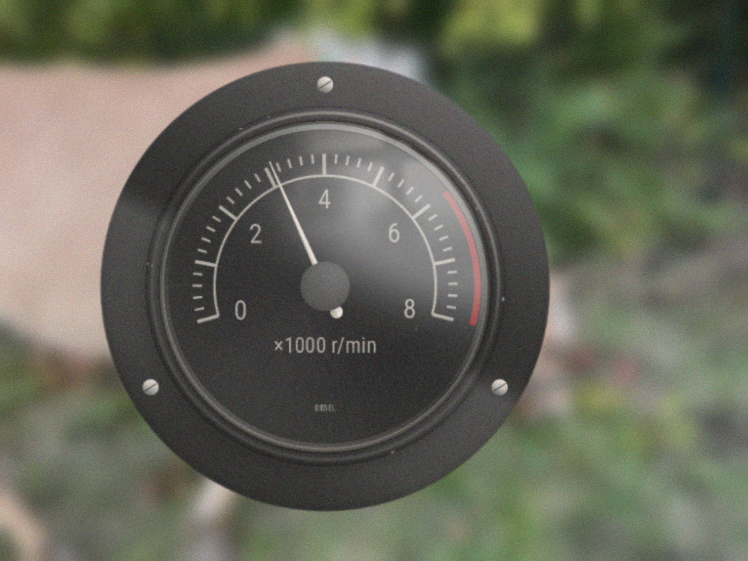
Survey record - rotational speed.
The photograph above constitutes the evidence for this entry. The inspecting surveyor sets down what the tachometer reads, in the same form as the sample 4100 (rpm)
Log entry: 3100 (rpm)
